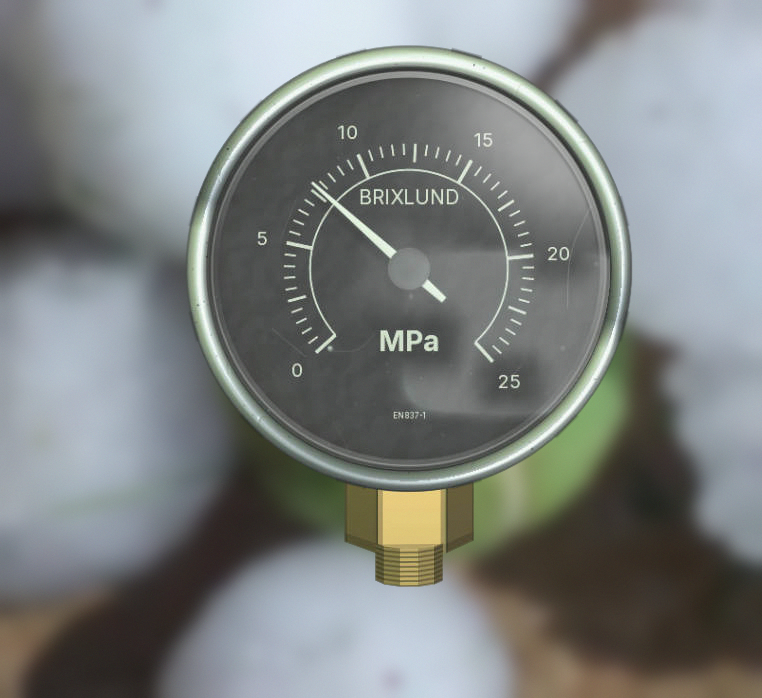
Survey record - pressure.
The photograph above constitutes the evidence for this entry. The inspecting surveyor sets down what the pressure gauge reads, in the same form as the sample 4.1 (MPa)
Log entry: 7.75 (MPa)
